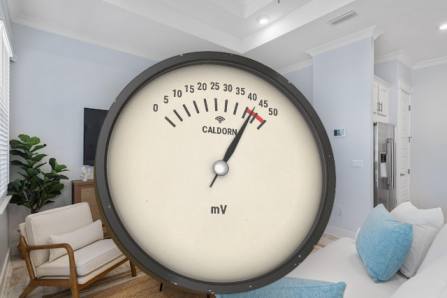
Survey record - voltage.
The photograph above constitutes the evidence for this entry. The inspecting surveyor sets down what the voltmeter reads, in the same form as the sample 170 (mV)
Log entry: 42.5 (mV)
